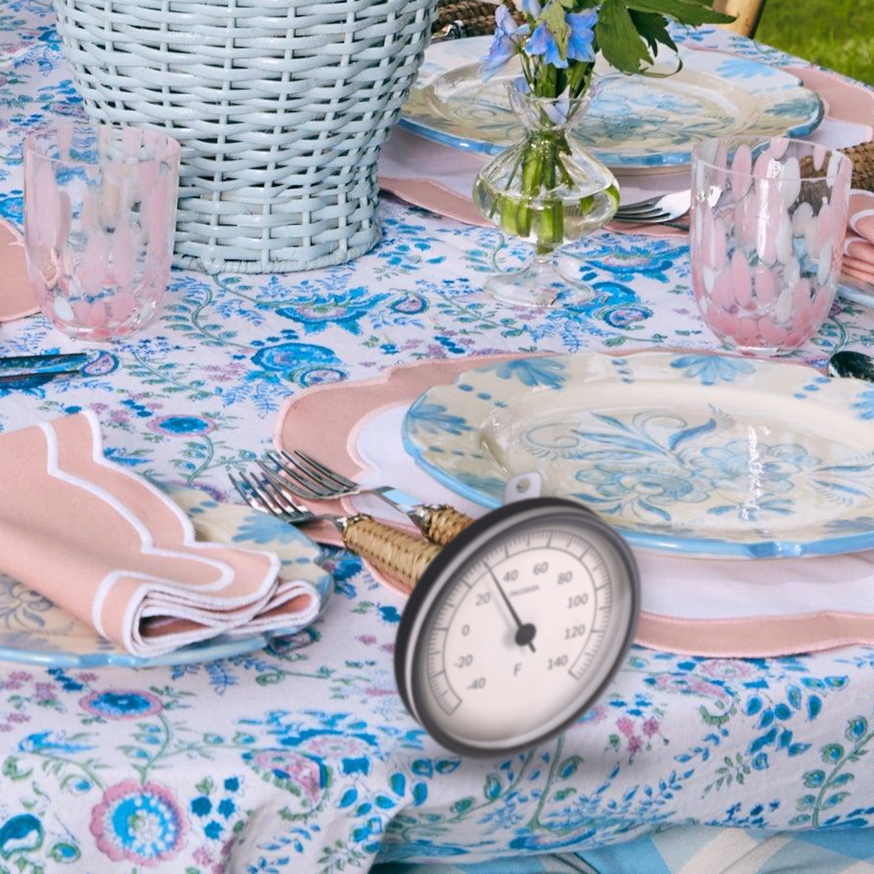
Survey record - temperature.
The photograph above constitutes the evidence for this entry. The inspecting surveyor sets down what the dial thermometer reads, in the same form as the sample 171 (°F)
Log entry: 30 (°F)
